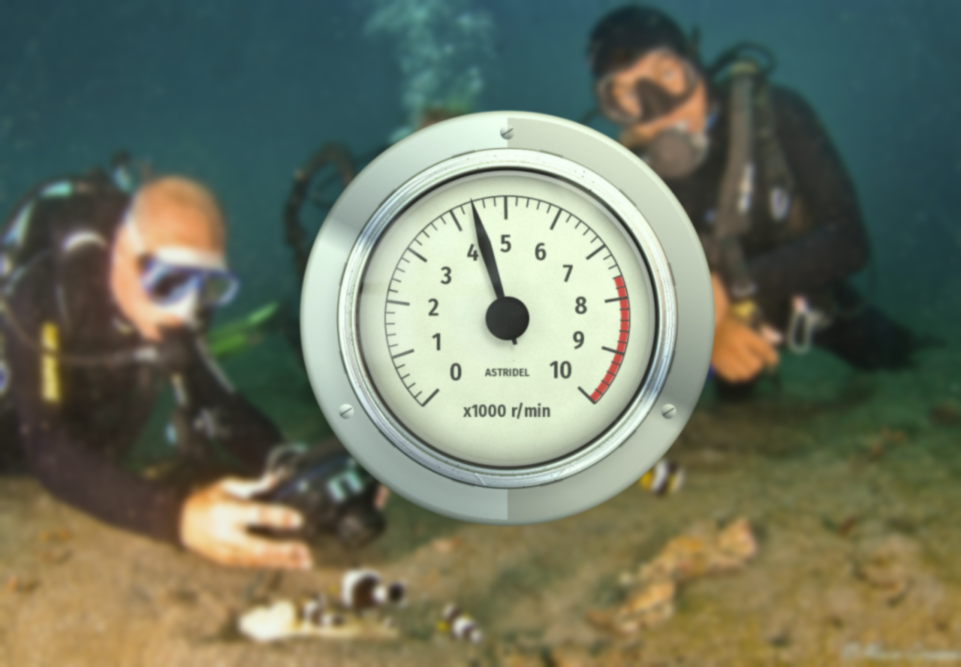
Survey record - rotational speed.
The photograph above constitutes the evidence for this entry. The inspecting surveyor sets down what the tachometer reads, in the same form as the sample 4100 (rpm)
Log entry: 4400 (rpm)
